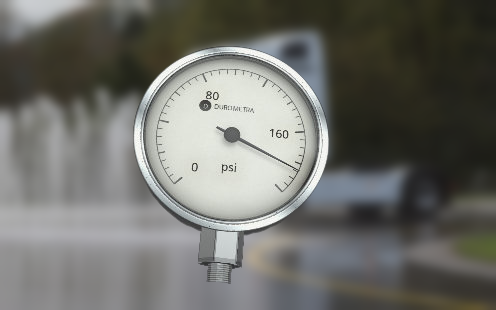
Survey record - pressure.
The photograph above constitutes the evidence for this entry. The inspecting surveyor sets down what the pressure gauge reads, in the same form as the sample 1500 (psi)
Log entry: 185 (psi)
